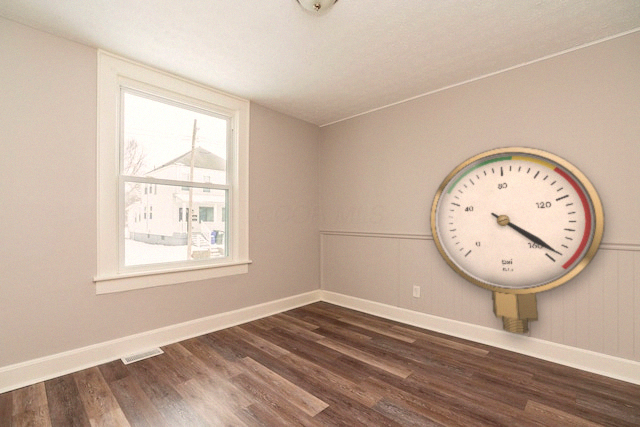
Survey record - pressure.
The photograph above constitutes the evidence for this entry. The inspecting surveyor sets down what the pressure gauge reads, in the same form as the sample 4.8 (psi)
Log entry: 155 (psi)
